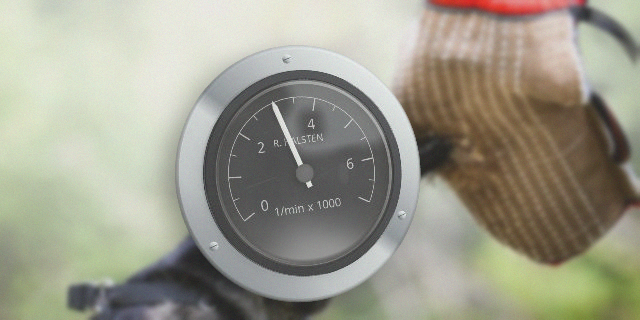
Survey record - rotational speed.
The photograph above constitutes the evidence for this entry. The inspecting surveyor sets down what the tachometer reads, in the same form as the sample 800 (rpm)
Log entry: 3000 (rpm)
